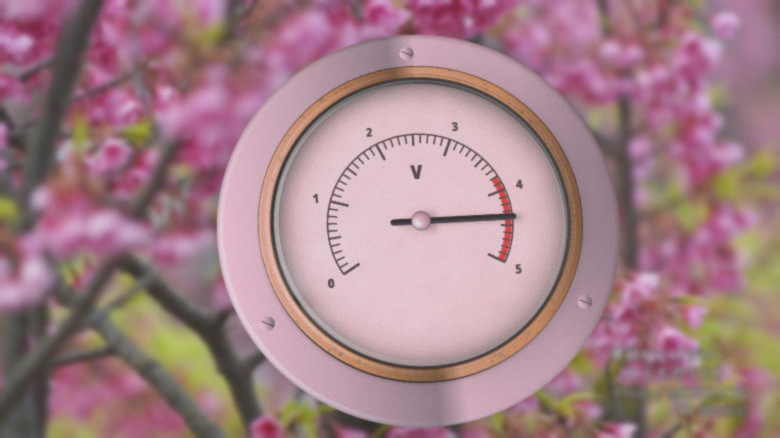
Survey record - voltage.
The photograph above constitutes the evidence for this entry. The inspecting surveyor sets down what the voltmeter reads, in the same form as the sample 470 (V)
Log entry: 4.4 (V)
